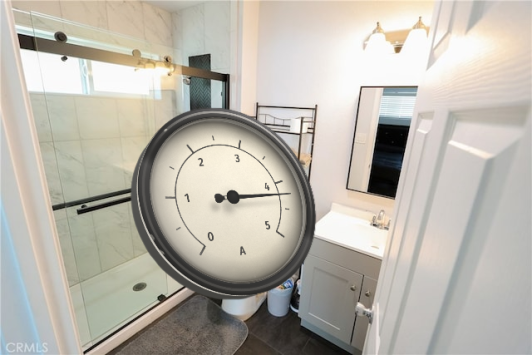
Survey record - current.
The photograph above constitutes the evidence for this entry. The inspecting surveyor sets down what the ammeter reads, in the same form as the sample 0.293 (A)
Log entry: 4.25 (A)
